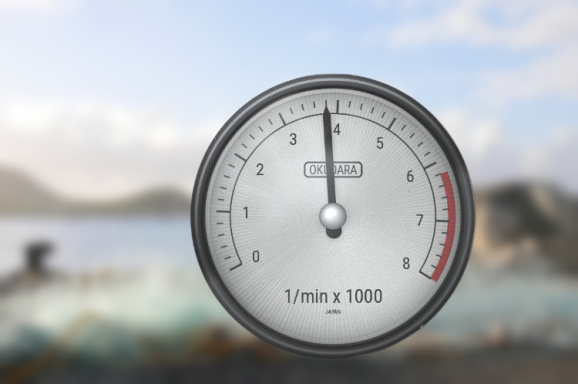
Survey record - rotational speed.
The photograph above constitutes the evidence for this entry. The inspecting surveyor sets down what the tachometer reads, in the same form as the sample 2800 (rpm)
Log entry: 3800 (rpm)
